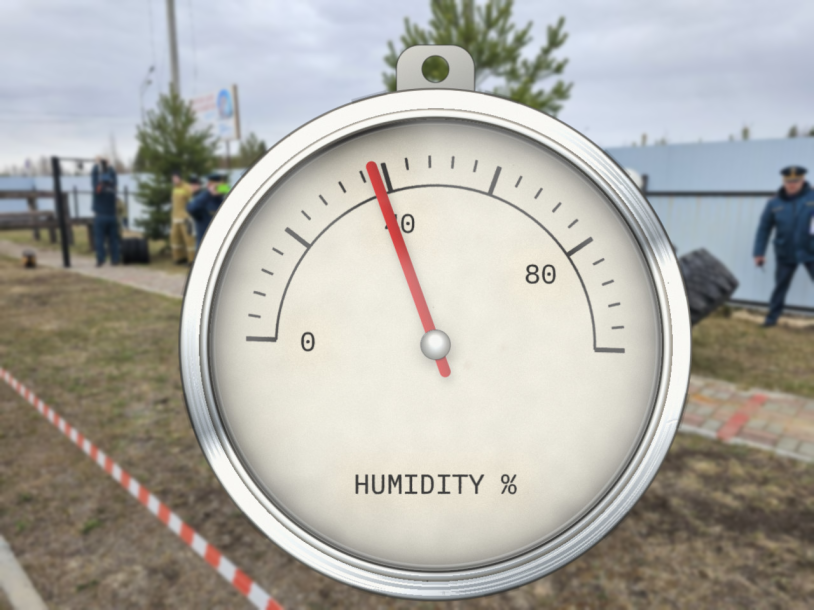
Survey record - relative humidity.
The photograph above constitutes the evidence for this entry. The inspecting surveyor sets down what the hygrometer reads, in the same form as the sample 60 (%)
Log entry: 38 (%)
